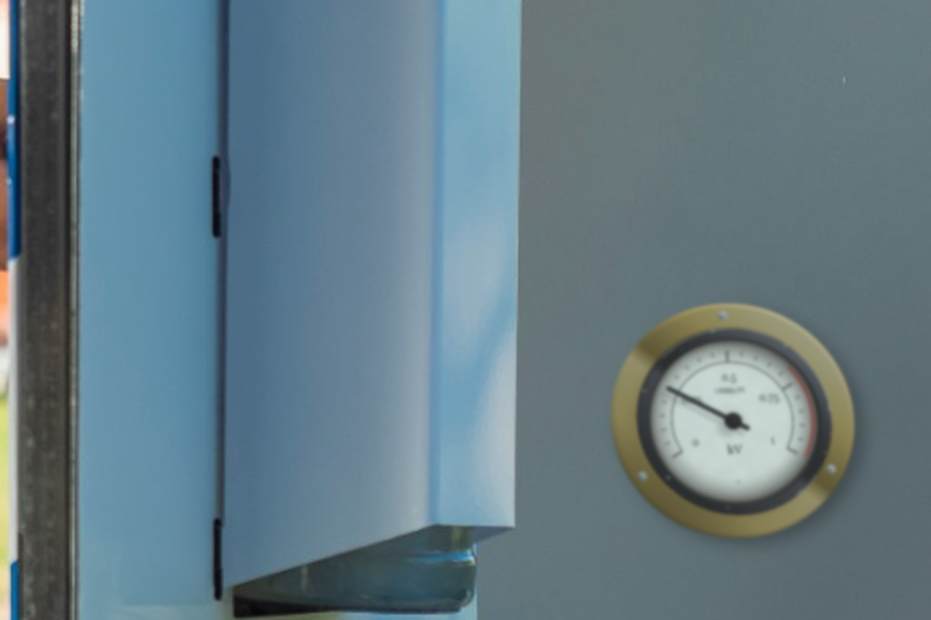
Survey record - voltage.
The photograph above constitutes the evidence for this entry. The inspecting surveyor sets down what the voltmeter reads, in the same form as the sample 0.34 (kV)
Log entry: 0.25 (kV)
